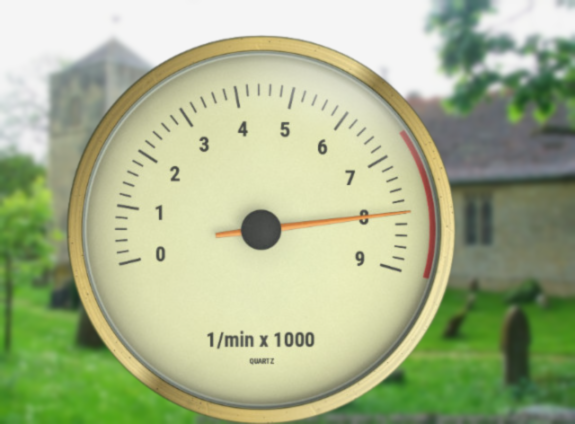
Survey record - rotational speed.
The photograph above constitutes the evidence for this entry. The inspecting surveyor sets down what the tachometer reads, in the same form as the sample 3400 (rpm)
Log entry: 8000 (rpm)
